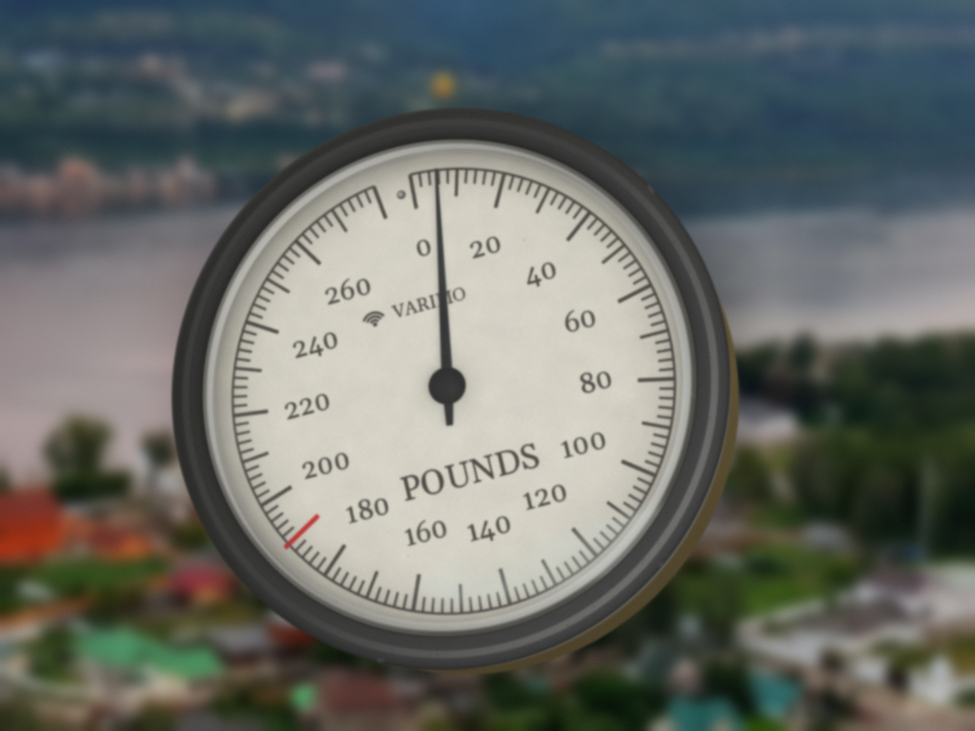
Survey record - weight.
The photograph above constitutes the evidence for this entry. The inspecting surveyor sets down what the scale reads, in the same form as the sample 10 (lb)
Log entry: 6 (lb)
